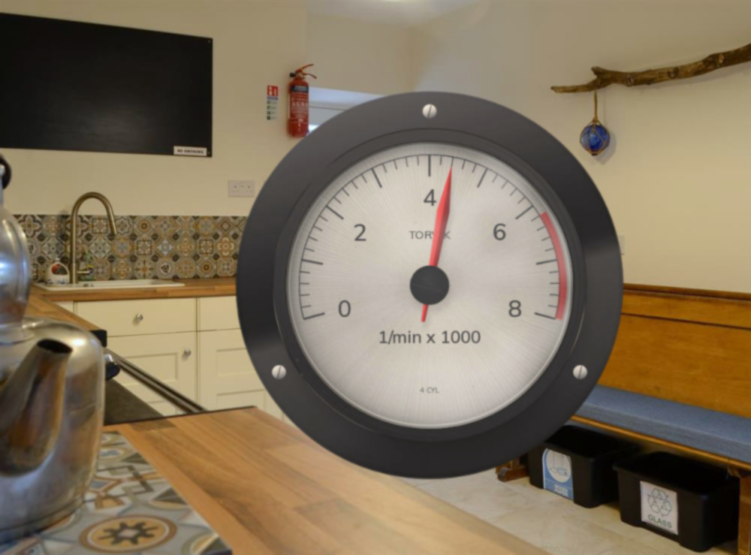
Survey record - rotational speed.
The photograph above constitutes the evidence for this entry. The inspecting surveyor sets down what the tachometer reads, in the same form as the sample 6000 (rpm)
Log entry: 4400 (rpm)
